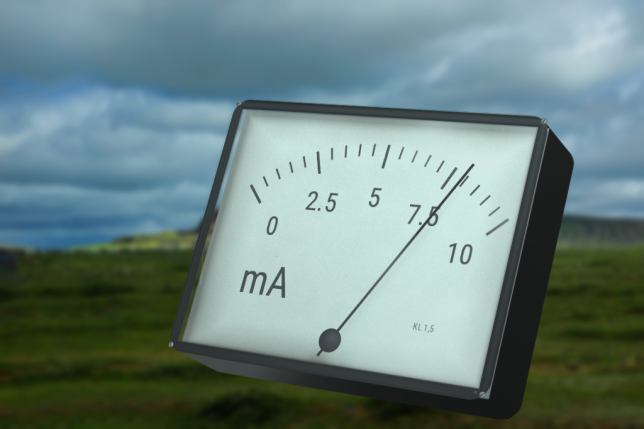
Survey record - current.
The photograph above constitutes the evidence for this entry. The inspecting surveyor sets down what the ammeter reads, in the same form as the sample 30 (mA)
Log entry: 8 (mA)
